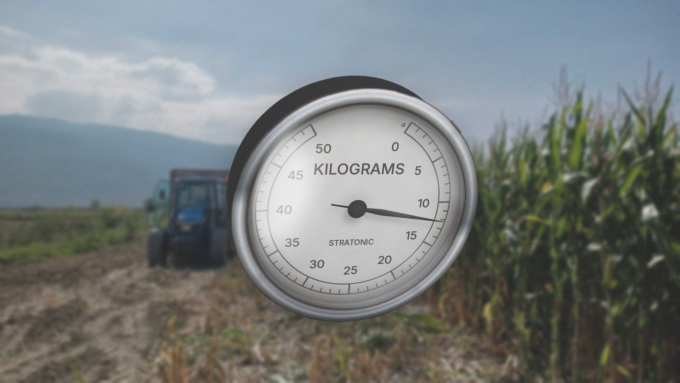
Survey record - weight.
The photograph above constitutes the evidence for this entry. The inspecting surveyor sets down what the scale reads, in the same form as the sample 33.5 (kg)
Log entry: 12 (kg)
